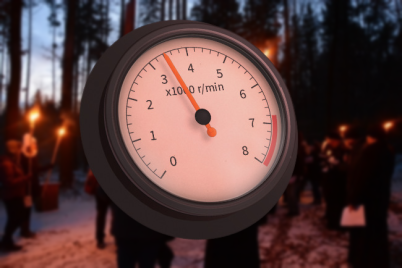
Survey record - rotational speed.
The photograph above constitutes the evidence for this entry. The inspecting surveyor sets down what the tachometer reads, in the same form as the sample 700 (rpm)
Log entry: 3400 (rpm)
